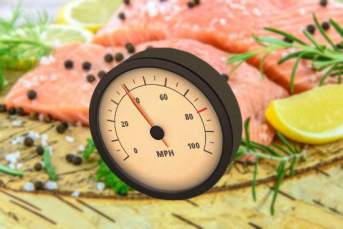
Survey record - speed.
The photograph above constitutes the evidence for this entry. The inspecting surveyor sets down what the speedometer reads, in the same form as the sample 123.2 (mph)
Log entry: 40 (mph)
